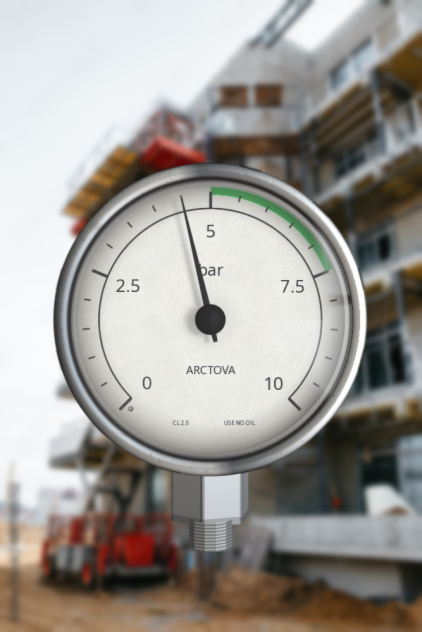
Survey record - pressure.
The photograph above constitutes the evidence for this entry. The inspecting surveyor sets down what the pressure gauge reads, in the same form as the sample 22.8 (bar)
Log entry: 4.5 (bar)
